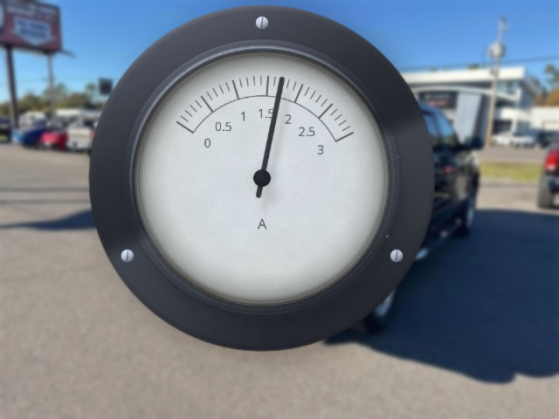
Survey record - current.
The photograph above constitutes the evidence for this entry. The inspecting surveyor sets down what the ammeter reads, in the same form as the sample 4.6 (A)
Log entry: 1.7 (A)
